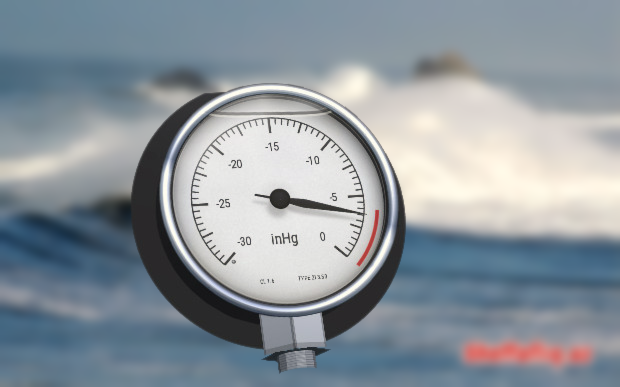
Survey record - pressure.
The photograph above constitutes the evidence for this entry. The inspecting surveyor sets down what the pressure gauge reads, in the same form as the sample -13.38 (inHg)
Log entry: -3.5 (inHg)
